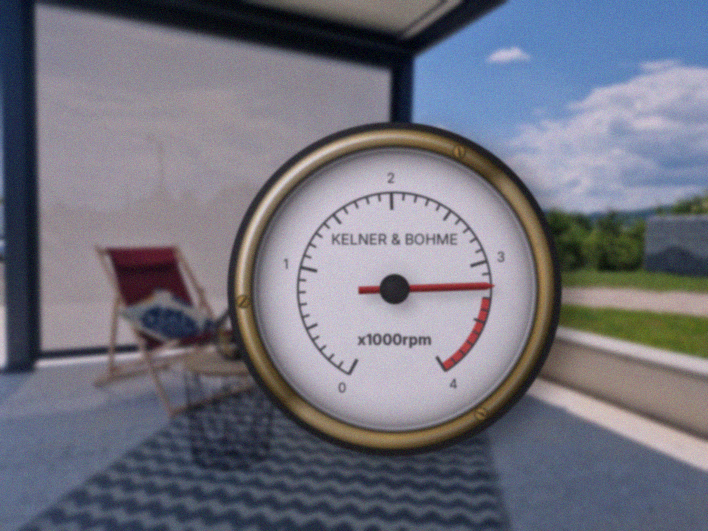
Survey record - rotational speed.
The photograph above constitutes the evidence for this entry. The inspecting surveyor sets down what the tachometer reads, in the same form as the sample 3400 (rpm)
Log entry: 3200 (rpm)
